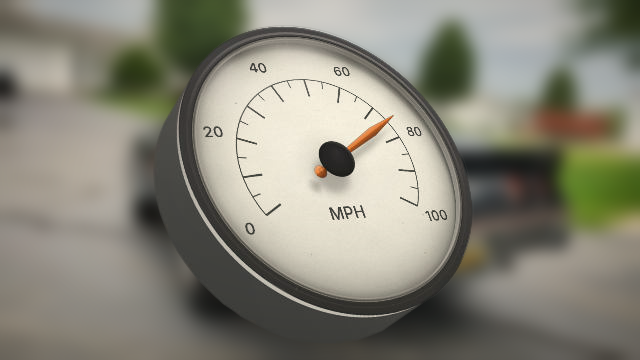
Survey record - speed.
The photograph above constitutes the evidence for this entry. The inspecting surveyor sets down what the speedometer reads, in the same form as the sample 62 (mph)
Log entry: 75 (mph)
